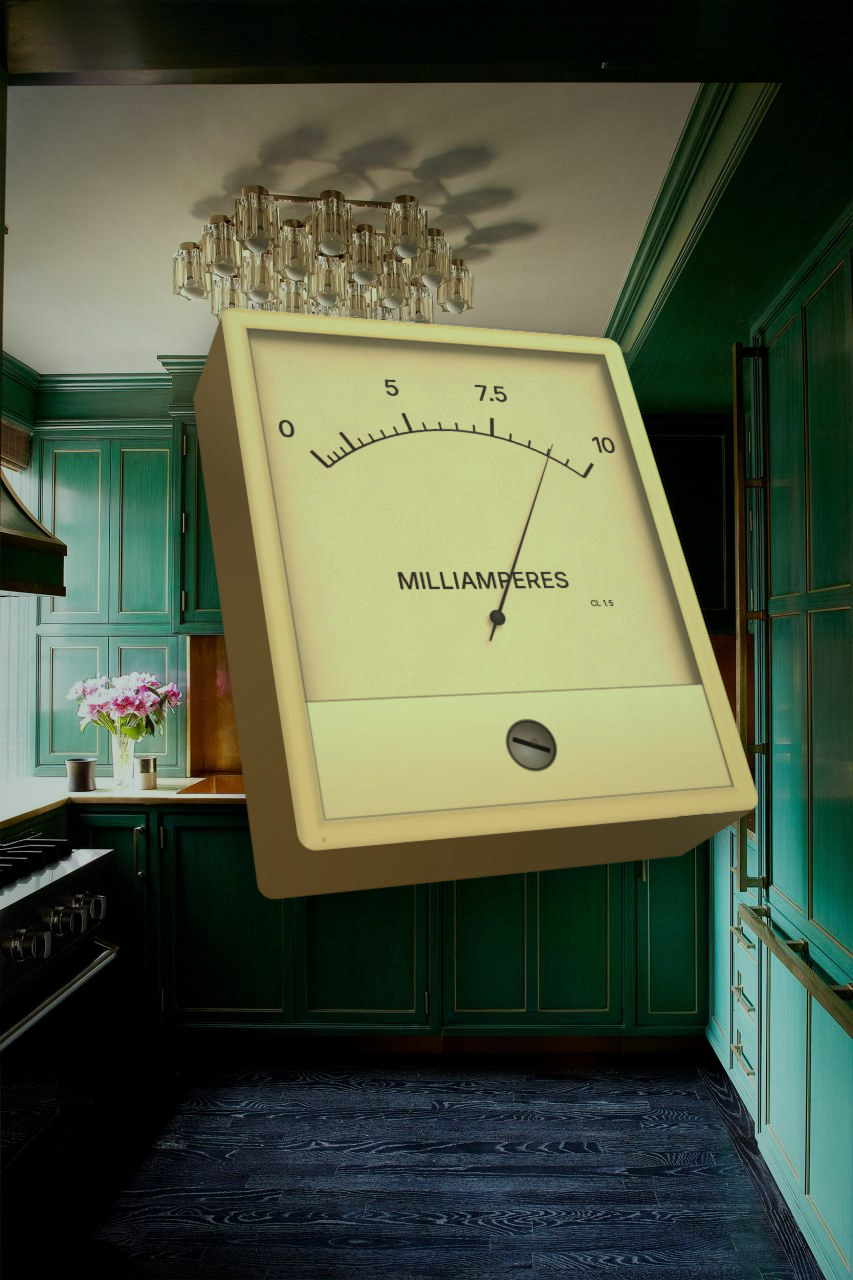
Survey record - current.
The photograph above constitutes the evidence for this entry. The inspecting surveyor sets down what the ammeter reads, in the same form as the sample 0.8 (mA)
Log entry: 9 (mA)
